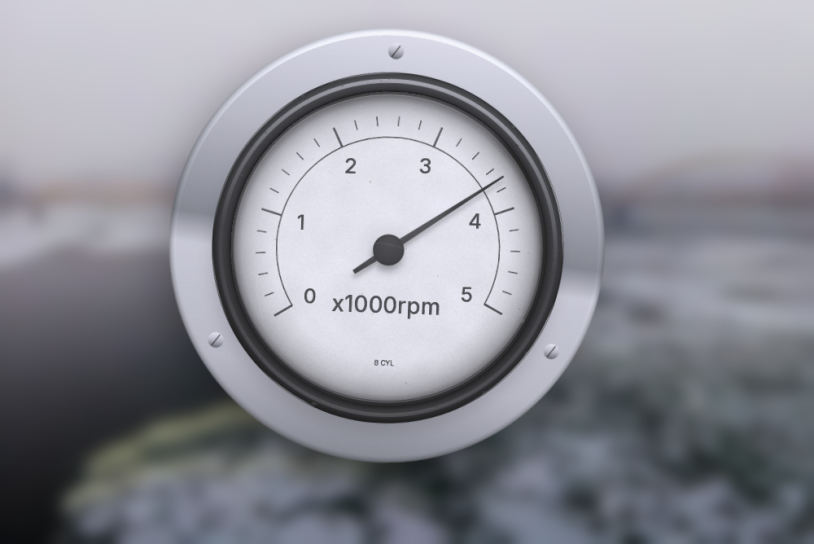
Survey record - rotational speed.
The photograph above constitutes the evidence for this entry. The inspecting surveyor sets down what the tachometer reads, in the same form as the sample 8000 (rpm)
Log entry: 3700 (rpm)
